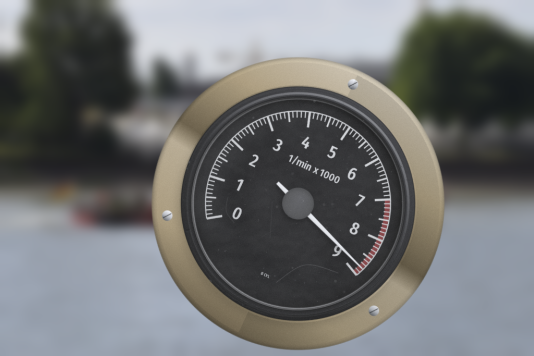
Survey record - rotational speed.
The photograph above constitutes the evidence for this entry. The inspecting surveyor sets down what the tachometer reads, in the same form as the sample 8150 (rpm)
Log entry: 8800 (rpm)
